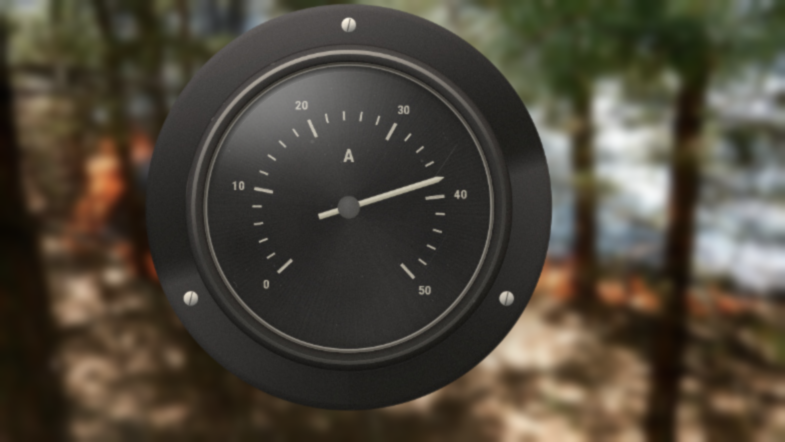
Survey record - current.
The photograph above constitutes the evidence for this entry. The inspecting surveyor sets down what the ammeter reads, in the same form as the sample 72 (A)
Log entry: 38 (A)
